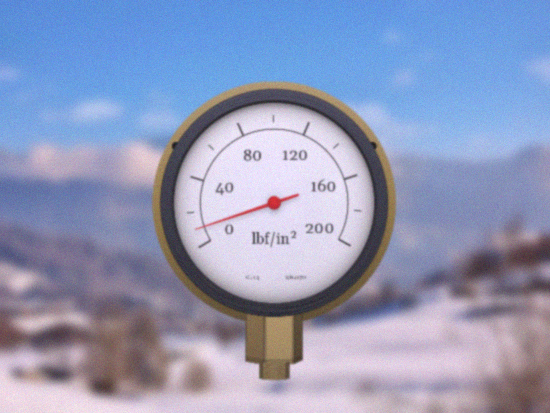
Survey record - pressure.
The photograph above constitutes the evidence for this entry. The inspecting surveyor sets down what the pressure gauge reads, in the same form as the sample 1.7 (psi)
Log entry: 10 (psi)
